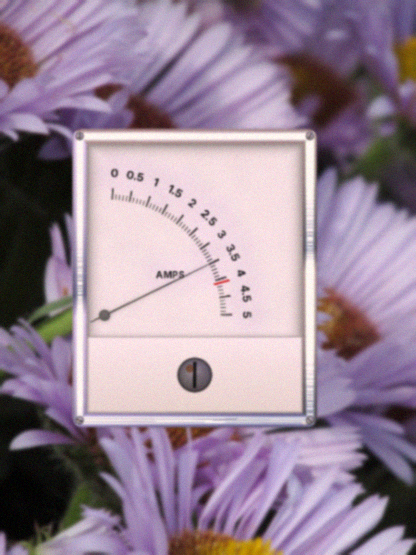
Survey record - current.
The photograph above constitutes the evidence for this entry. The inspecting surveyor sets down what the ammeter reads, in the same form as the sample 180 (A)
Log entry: 3.5 (A)
